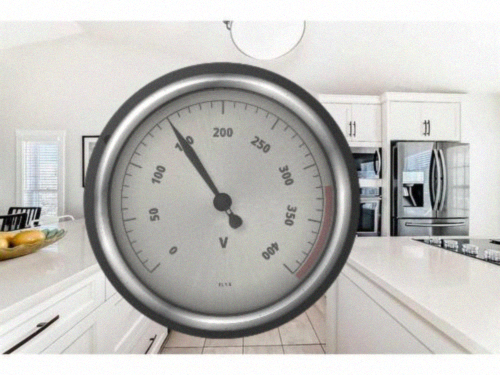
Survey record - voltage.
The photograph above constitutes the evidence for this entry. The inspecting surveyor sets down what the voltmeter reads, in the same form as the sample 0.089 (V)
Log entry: 150 (V)
